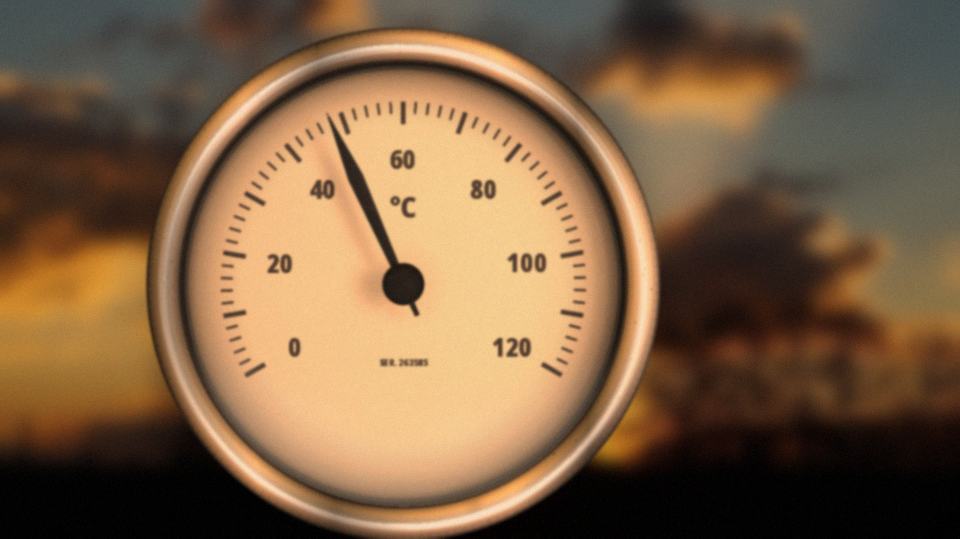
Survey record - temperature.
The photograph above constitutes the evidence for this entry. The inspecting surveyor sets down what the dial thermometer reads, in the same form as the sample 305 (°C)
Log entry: 48 (°C)
